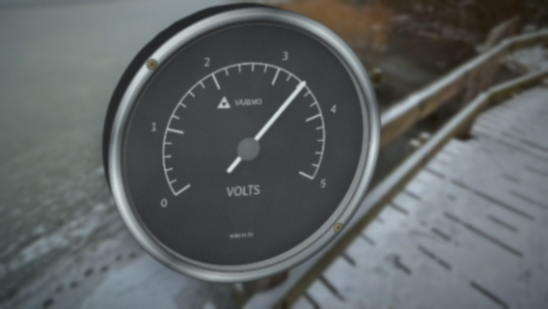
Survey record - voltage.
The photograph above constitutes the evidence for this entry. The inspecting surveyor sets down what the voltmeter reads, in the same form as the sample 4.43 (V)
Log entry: 3.4 (V)
